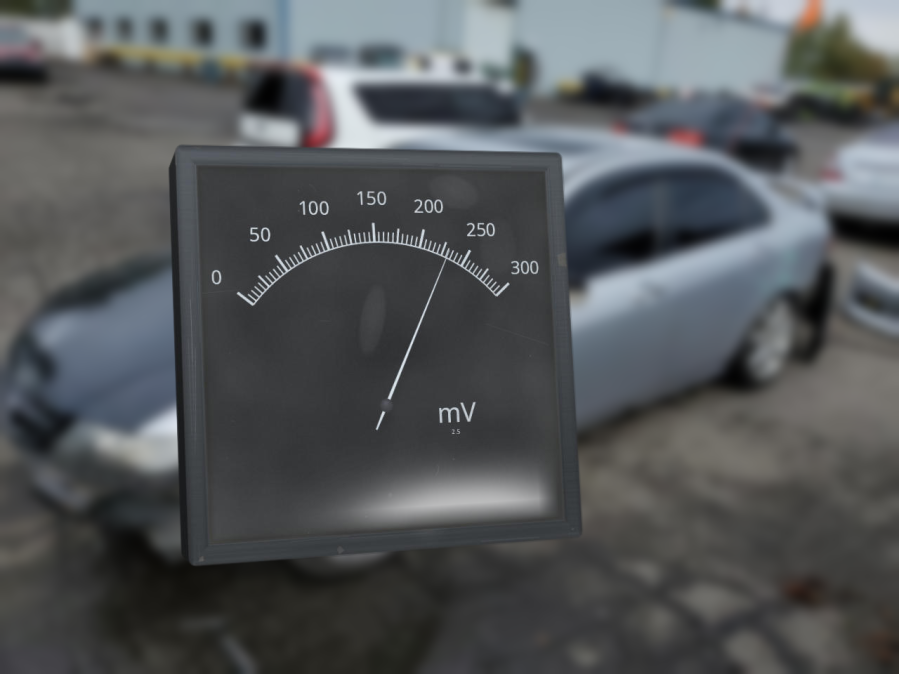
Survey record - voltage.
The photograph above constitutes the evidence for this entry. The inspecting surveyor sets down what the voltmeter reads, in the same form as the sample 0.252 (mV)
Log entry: 230 (mV)
